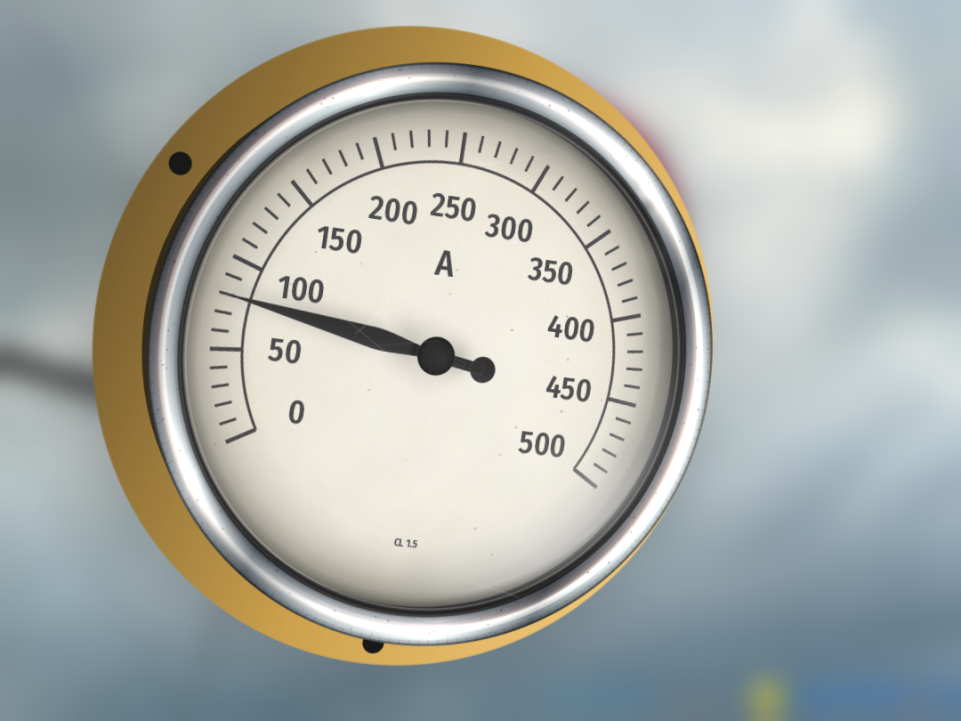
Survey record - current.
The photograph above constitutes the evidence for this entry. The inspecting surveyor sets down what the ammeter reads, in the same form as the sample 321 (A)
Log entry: 80 (A)
